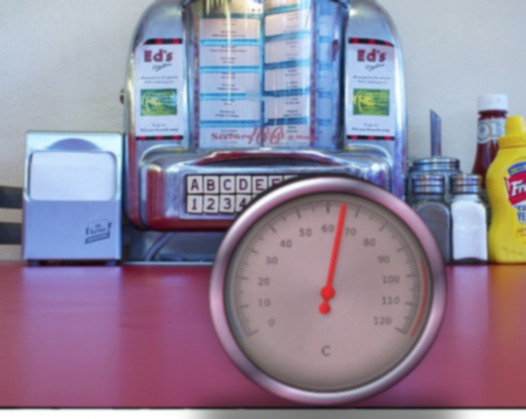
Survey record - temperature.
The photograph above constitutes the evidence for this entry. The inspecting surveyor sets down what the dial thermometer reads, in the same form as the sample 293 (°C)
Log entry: 65 (°C)
